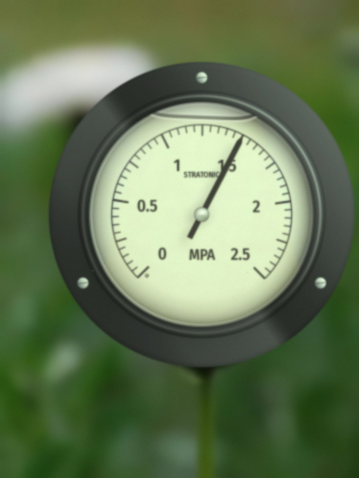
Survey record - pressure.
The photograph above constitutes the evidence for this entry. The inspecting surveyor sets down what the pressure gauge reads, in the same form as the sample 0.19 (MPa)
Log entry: 1.5 (MPa)
